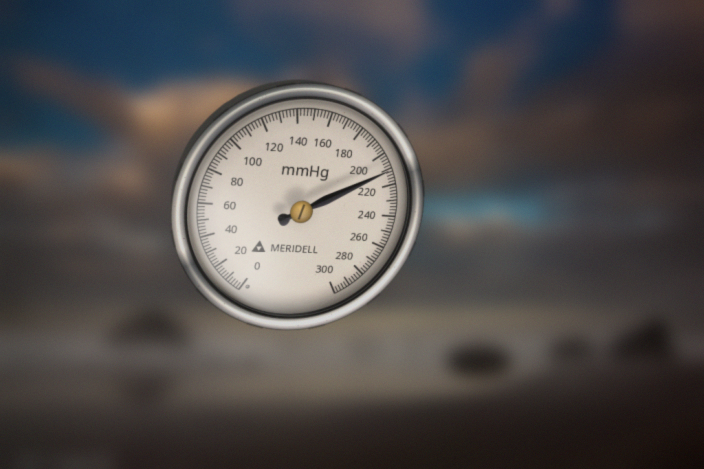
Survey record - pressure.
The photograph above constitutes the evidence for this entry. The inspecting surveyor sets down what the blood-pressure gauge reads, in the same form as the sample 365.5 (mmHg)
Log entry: 210 (mmHg)
